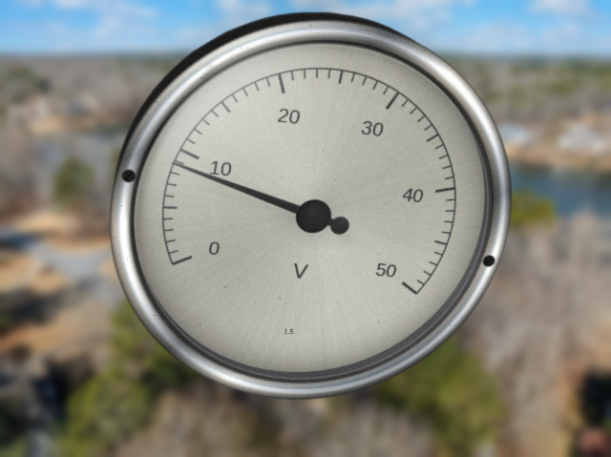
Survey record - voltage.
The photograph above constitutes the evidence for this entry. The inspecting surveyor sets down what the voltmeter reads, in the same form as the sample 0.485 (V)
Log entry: 9 (V)
